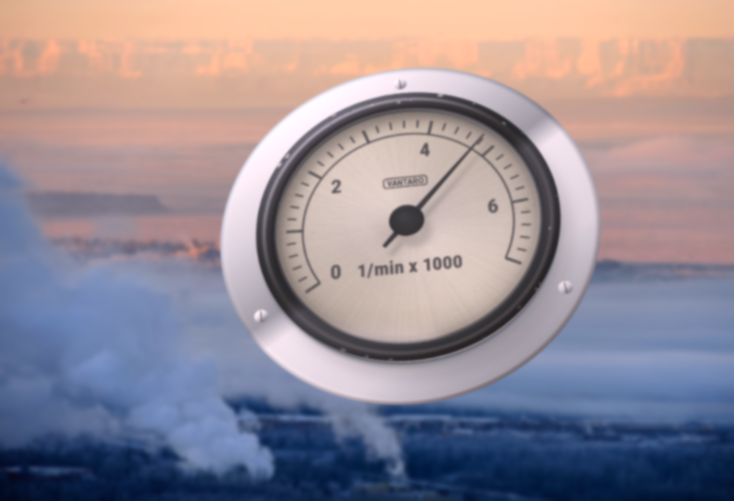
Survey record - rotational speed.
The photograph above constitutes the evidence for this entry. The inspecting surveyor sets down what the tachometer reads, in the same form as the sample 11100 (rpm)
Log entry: 4800 (rpm)
